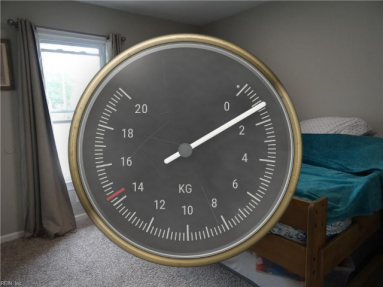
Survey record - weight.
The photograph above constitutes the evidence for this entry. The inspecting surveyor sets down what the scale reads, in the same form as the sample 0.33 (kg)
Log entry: 1.2 (kg)
